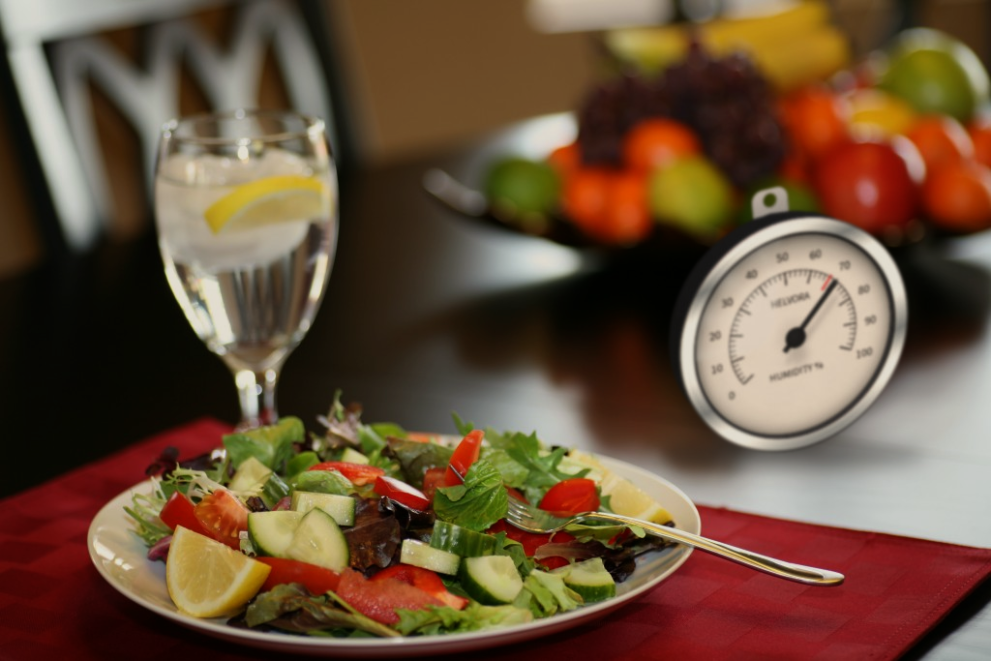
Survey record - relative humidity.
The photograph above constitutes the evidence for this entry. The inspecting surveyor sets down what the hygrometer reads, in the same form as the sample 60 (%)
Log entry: 70 (%)
